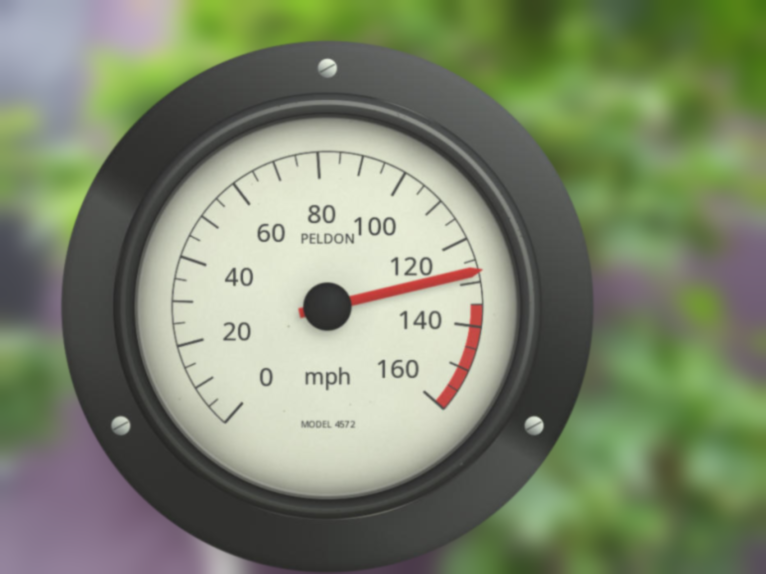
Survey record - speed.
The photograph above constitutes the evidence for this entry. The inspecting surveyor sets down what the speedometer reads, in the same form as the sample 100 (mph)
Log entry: 127.5 (mph)
